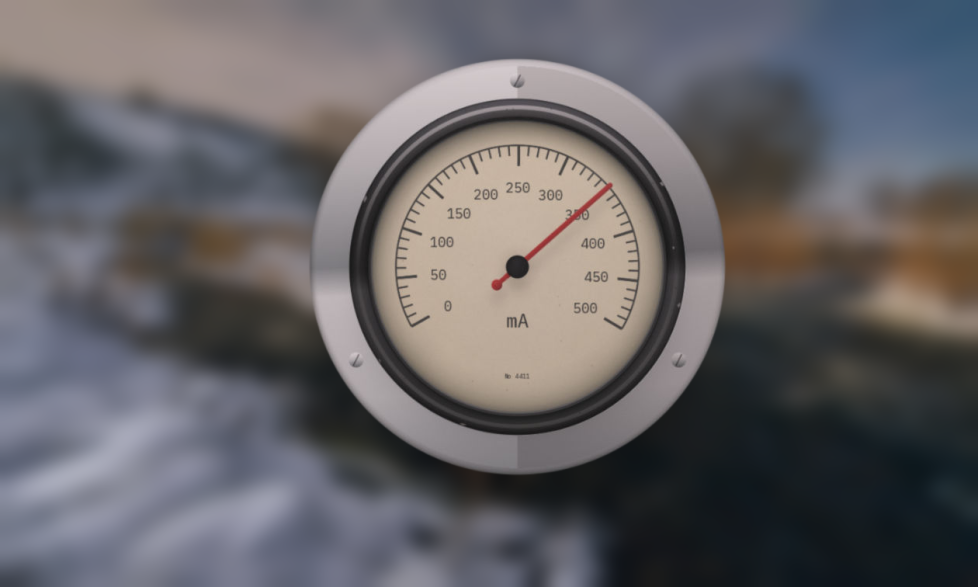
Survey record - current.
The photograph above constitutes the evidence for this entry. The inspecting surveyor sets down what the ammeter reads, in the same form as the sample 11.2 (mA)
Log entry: 350 (mA)
